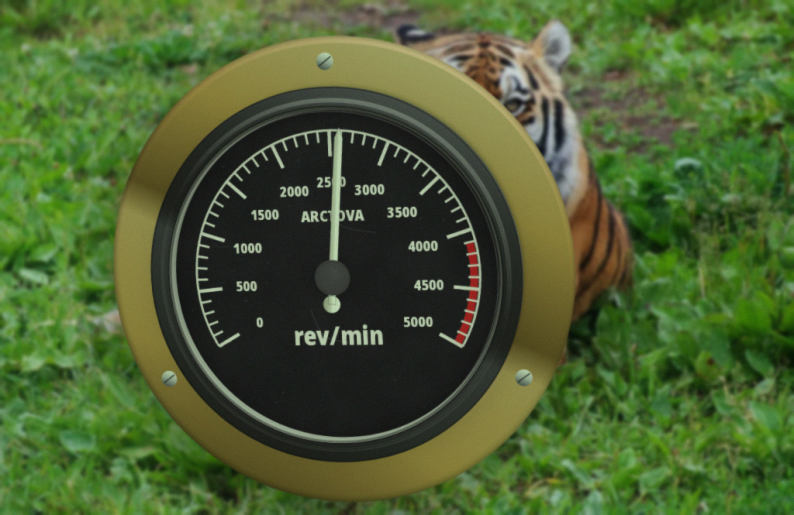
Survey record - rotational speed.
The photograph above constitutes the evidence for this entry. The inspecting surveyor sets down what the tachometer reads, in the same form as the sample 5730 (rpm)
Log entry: 2600 (rpm)
